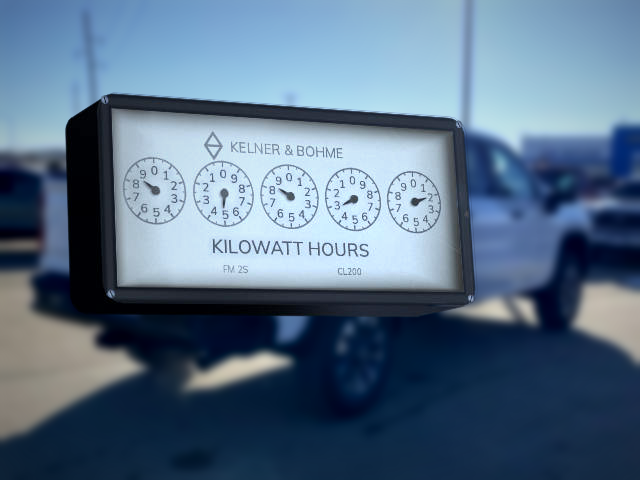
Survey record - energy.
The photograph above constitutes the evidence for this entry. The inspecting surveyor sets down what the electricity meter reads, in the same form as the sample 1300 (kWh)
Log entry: 84832 (kWh)
